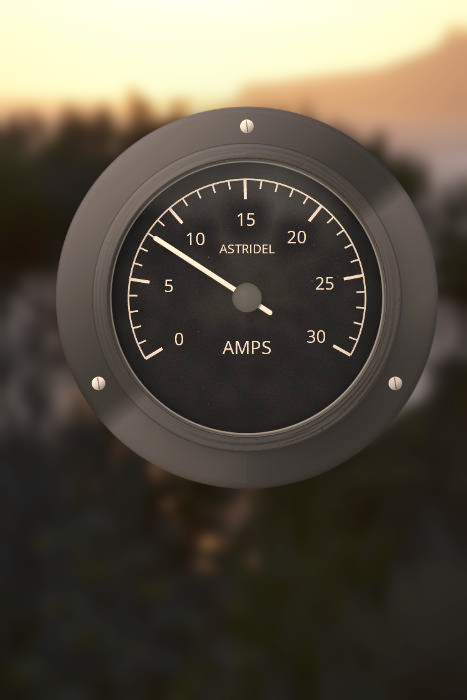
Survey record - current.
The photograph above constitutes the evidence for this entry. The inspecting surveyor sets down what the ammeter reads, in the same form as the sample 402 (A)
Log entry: 8 (A)
